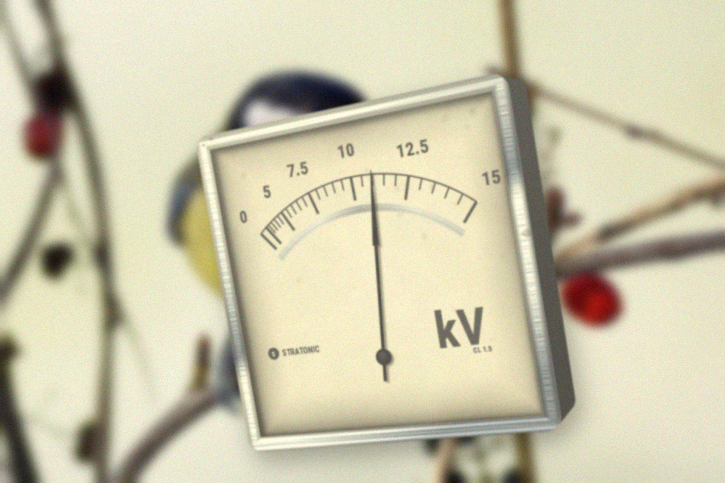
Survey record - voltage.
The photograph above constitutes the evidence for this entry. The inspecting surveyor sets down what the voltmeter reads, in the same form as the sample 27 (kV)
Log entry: 11 (kV)
